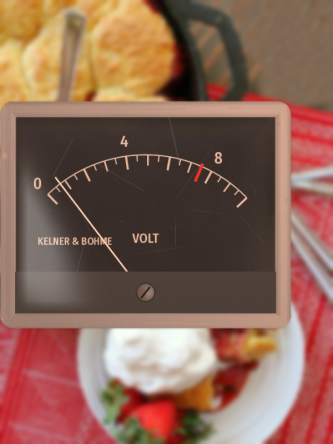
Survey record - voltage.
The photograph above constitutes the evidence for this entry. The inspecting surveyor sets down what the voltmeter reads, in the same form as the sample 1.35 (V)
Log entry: 0.75 (V)
